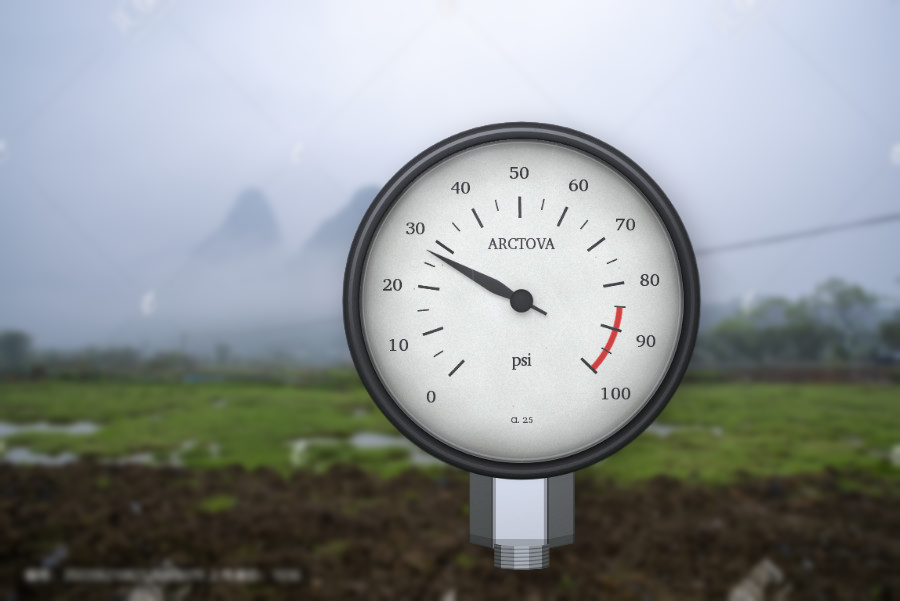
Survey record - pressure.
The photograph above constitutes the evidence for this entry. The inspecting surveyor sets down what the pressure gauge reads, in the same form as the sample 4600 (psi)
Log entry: 27.5 (psi)
